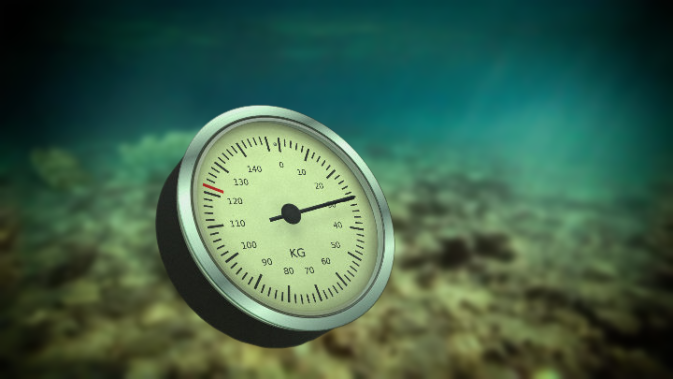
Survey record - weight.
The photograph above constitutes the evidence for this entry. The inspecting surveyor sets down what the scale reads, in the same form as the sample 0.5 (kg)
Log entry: 30 (kg)
